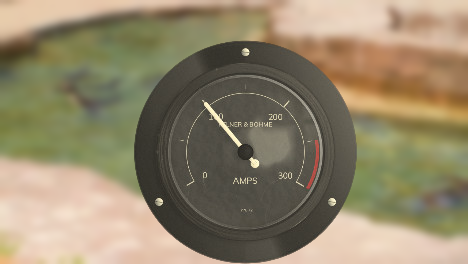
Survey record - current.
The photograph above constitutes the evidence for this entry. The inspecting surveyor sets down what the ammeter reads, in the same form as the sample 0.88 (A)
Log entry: 100 (A)
